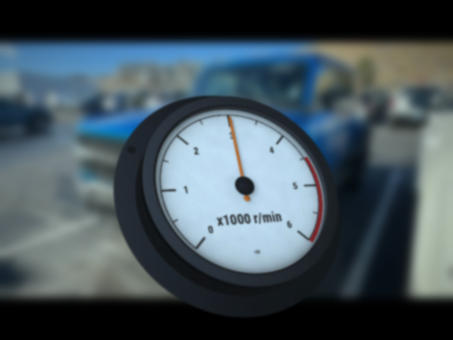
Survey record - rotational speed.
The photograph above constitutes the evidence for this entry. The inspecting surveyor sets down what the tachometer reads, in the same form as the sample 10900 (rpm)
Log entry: 3000 (rpm)
